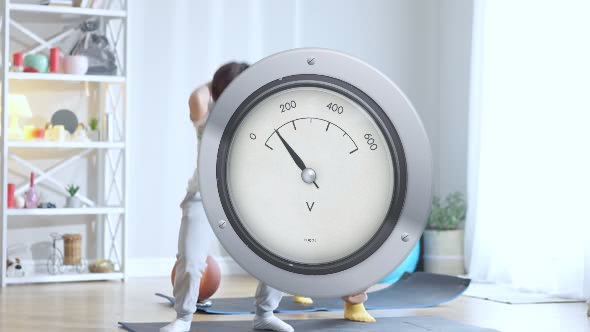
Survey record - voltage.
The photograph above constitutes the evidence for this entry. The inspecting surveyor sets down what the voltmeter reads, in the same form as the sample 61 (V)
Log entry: 100 (V)
